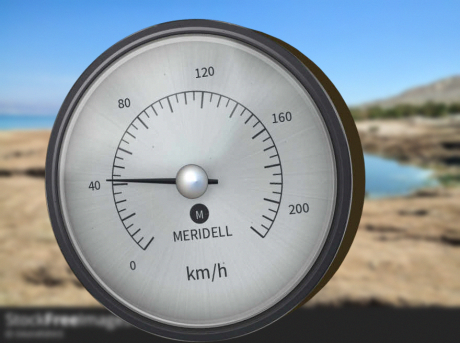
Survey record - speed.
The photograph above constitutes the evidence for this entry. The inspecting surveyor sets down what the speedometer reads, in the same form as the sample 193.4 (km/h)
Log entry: 42.5 (km/h)
